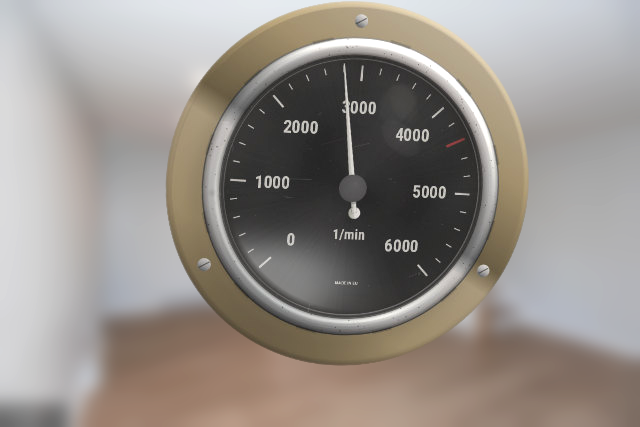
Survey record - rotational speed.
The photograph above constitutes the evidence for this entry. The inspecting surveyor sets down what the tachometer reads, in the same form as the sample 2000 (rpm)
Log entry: 2800 (rpm)
